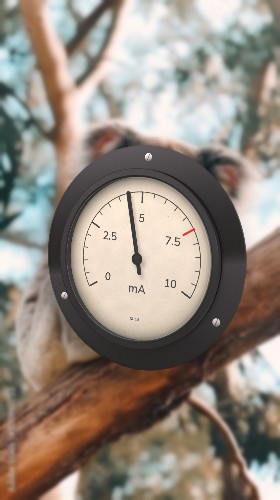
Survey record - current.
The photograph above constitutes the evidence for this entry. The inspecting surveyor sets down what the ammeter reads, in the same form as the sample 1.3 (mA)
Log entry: 4.5 (mA)
